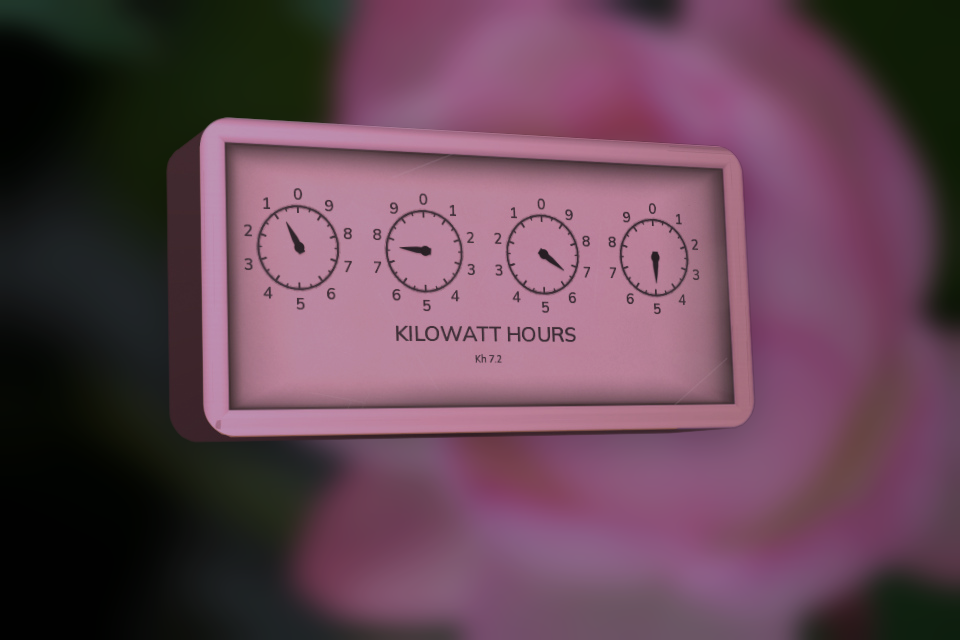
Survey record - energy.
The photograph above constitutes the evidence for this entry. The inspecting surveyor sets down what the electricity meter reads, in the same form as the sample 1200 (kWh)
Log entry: 765 (kWh)
